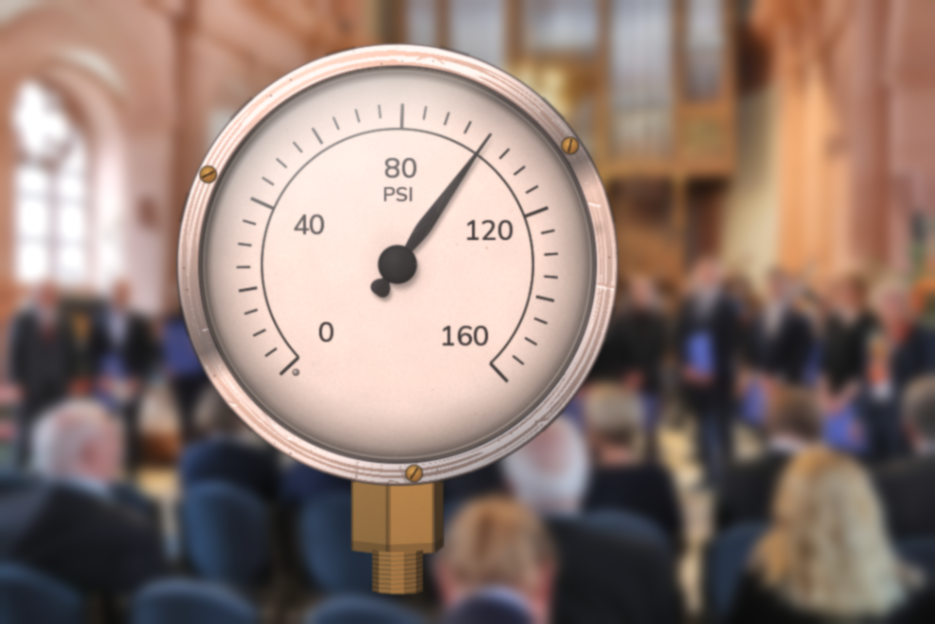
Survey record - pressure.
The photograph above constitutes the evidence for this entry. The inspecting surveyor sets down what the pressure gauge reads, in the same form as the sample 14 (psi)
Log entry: 100 (psi)
